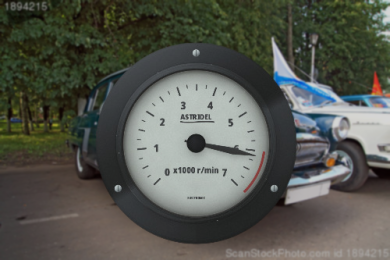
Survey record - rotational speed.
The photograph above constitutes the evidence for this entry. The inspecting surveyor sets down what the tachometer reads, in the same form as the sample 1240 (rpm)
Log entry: 6125 (rpm)
